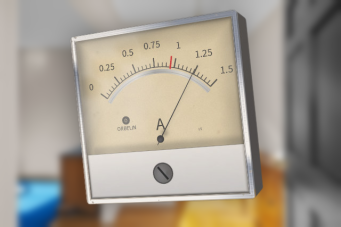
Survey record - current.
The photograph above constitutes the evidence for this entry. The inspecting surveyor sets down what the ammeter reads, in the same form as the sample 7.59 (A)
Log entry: 1.25 (A)
